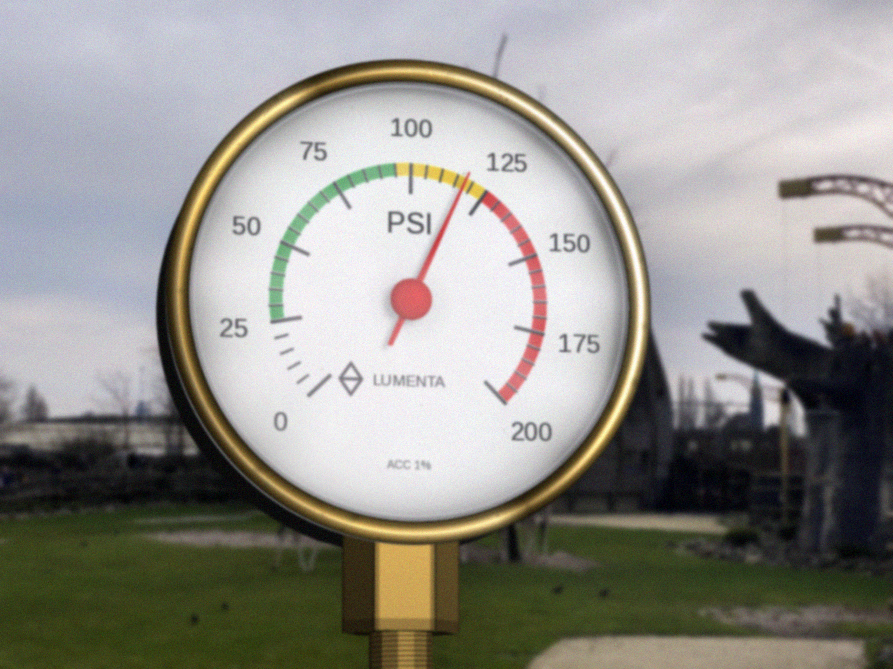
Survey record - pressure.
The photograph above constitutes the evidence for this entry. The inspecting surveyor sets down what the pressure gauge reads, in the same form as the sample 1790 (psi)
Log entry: 117.5 (psi)
